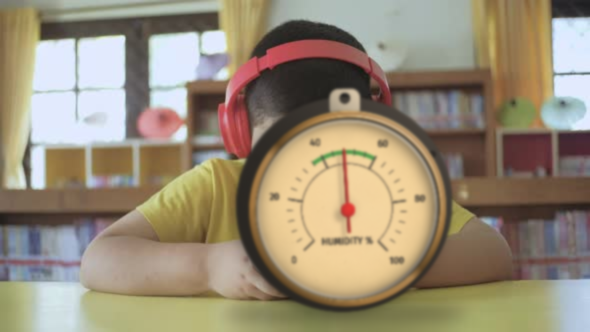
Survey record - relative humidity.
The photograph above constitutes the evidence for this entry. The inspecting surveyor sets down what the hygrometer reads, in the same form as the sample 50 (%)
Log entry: 48 (%)
